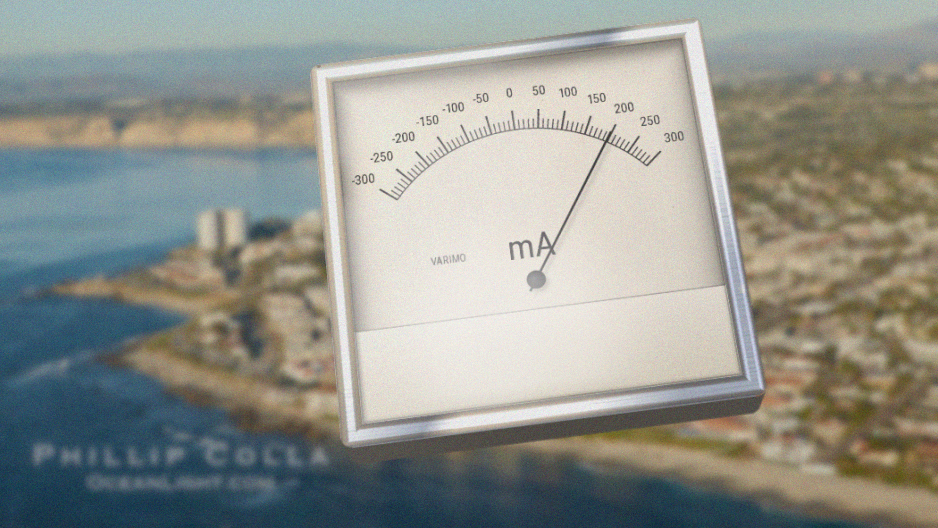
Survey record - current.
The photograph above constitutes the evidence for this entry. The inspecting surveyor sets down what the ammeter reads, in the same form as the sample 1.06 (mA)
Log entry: 200 (mA)
